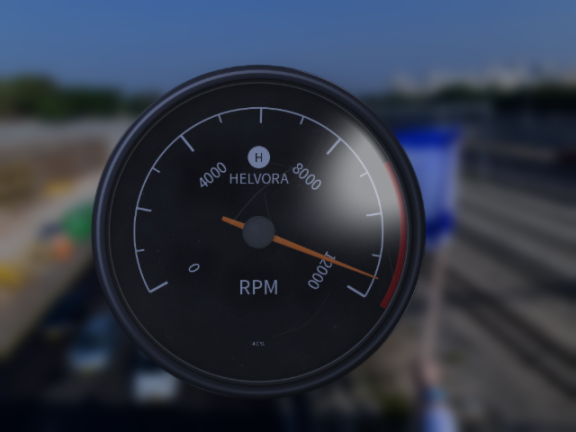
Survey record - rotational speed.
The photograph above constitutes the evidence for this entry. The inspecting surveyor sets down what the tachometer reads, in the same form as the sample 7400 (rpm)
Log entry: 11500 (rpm)
